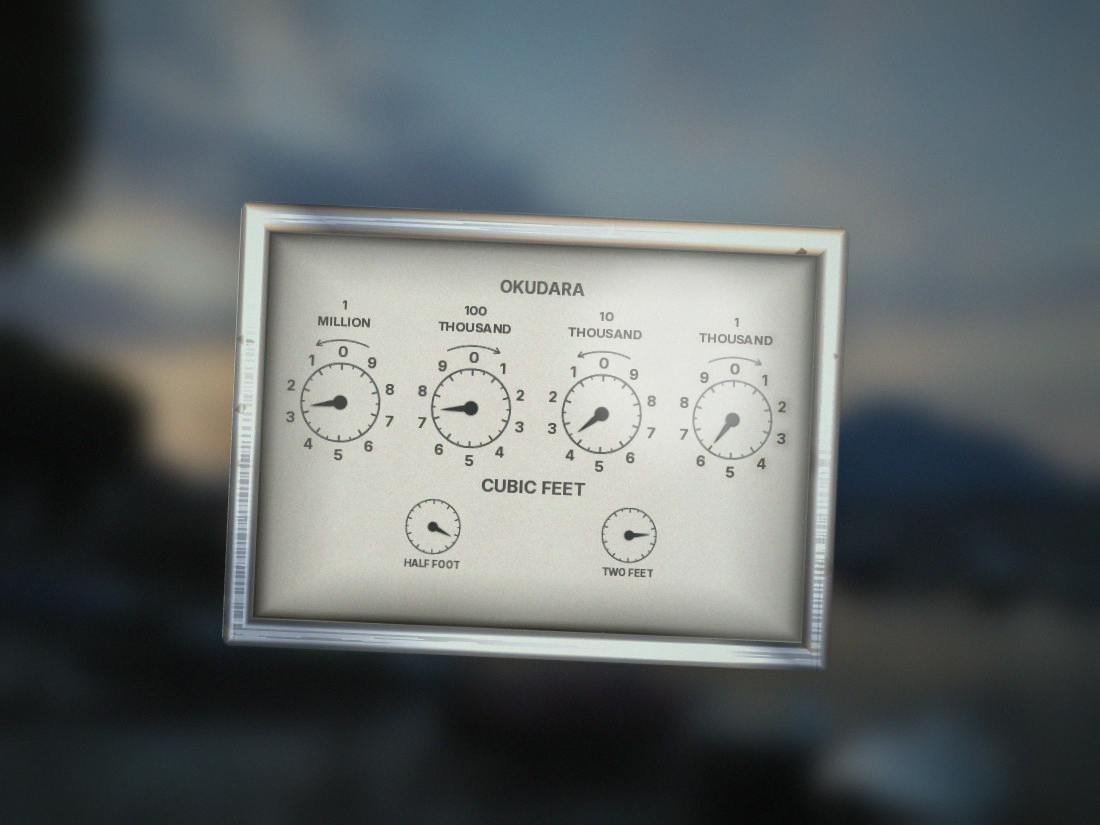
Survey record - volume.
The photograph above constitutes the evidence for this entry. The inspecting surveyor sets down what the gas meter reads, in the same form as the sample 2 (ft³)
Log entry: 273600 (ft³)
